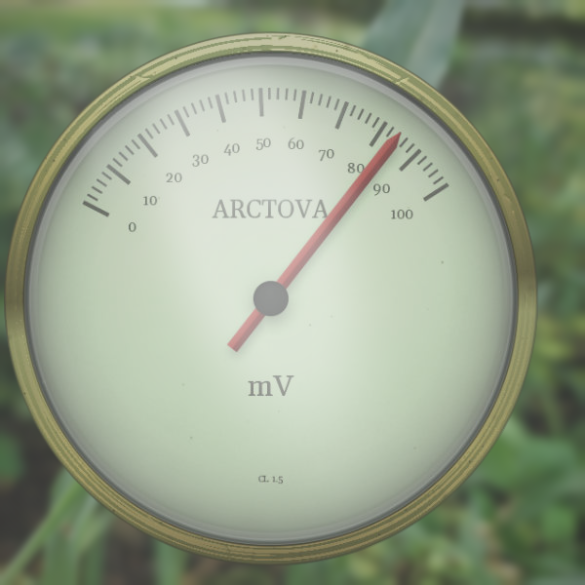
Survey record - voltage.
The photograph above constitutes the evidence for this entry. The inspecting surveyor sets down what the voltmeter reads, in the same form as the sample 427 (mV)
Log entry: 84 (mV)
